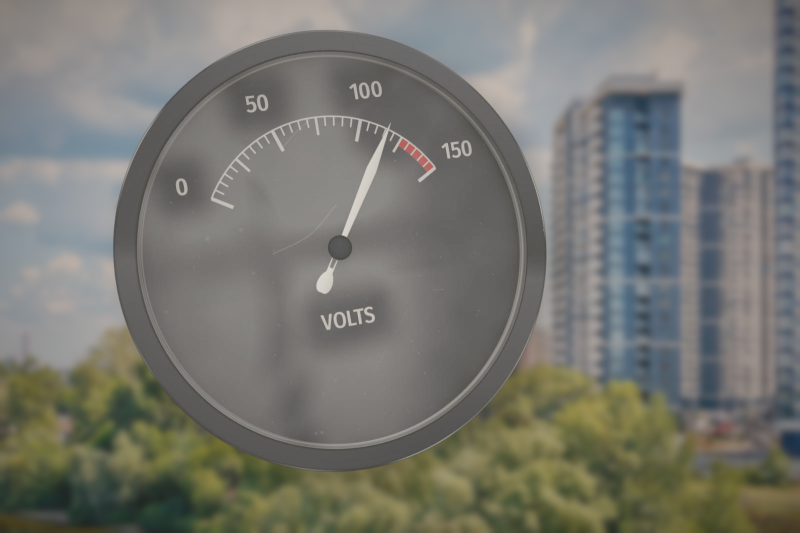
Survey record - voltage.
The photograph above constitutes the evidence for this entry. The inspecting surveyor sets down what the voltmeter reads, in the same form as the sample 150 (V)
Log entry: 115 (V)
